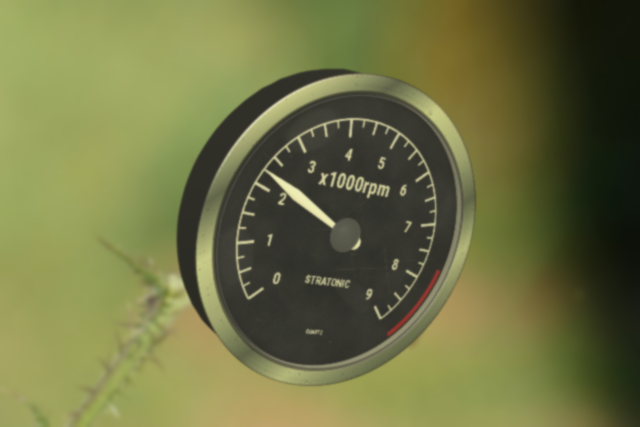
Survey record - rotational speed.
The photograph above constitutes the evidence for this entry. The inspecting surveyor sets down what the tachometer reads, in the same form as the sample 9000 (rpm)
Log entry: 2250 (rpm)
